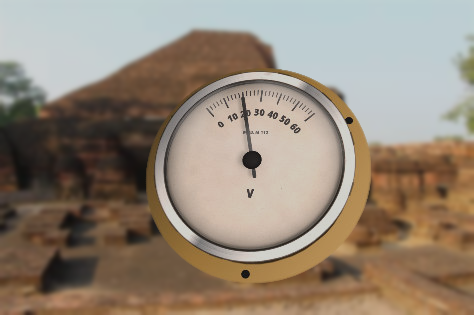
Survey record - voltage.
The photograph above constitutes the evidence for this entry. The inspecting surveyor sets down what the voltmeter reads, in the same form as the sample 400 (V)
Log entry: 20 (V)
